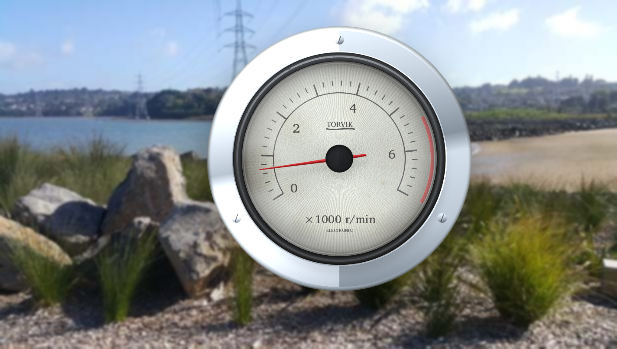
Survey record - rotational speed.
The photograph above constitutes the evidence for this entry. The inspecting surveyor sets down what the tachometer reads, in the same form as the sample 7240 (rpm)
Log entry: 700 (rpm)
